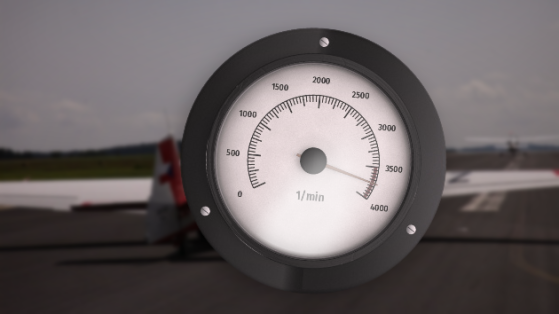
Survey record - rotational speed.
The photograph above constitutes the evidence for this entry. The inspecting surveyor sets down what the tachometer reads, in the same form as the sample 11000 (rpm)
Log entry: 3750 (rpm)
